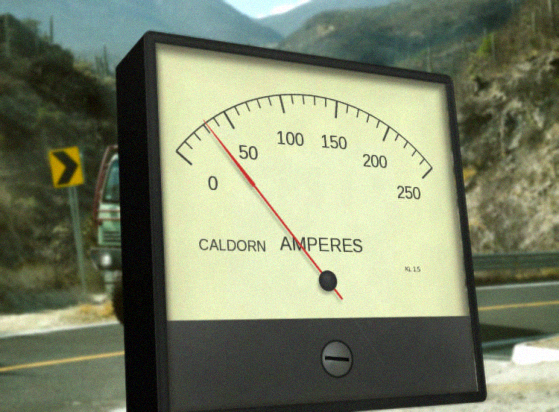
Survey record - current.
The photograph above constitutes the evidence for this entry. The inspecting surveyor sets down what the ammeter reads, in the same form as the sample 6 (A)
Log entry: 30 (A)
